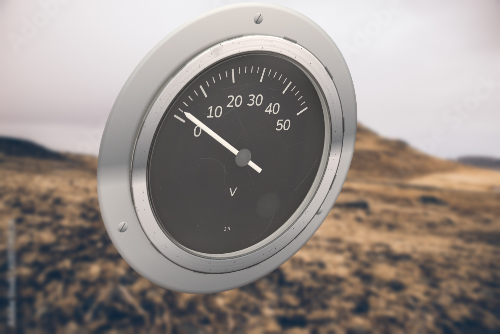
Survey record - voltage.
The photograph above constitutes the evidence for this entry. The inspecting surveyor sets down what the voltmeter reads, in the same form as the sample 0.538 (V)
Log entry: 2 (V)
